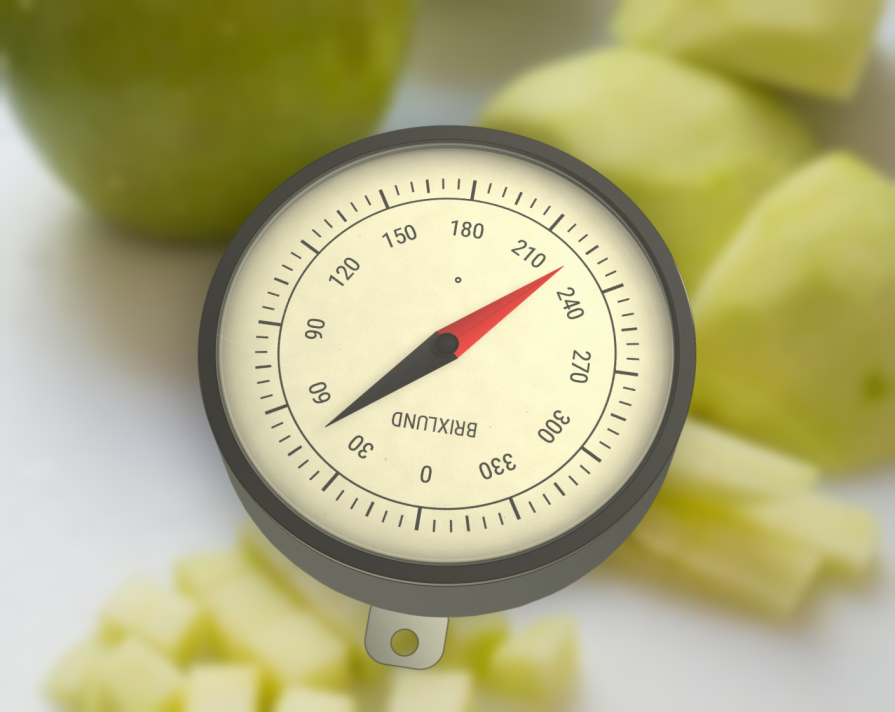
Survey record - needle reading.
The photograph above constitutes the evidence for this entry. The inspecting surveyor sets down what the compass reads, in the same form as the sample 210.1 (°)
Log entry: 225 (°)
